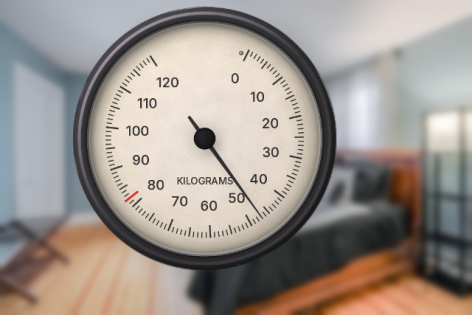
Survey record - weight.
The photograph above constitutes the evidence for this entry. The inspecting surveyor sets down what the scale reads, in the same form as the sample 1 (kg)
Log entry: 47 (kg)
